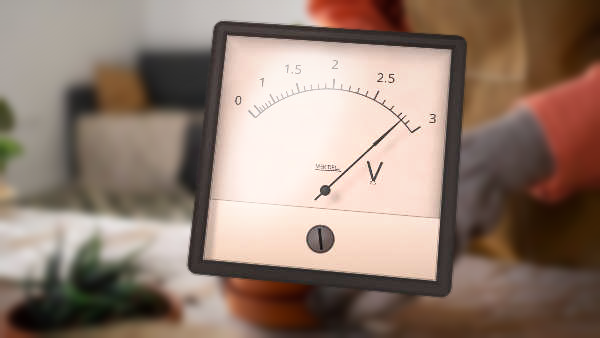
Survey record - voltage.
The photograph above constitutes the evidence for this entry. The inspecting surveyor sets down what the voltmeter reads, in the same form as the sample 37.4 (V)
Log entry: 2.85 (V)
